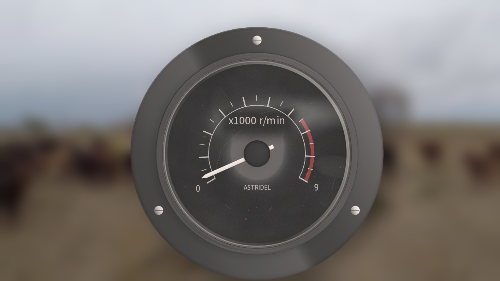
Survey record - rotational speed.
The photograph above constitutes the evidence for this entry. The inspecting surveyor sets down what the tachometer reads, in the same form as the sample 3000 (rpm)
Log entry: 250 (rpm)
